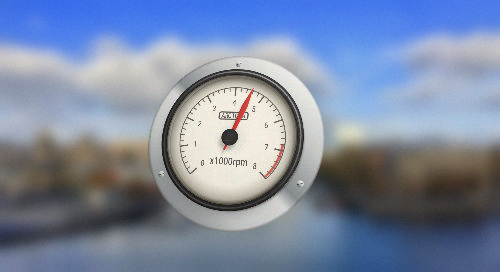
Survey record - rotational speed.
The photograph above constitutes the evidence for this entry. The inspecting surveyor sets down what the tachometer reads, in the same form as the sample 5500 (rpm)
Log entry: 4600 (rpm)
